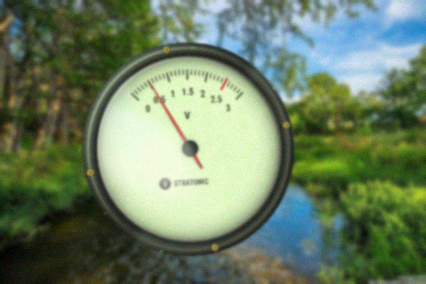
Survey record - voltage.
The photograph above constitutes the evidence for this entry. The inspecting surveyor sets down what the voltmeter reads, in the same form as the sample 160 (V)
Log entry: 0.5 (V)
